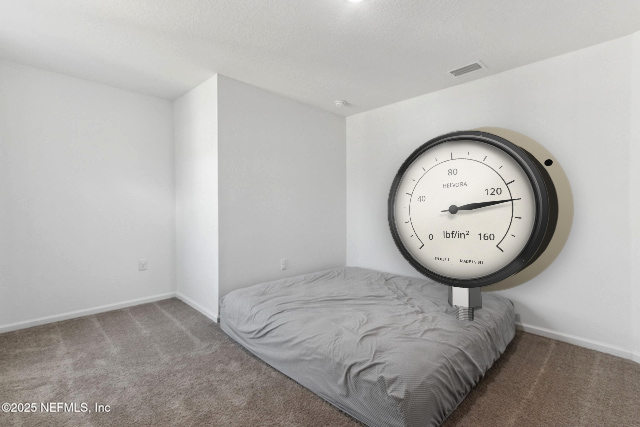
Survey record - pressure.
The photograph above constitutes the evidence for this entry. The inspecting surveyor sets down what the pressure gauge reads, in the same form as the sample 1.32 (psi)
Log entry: 130 (psi)
